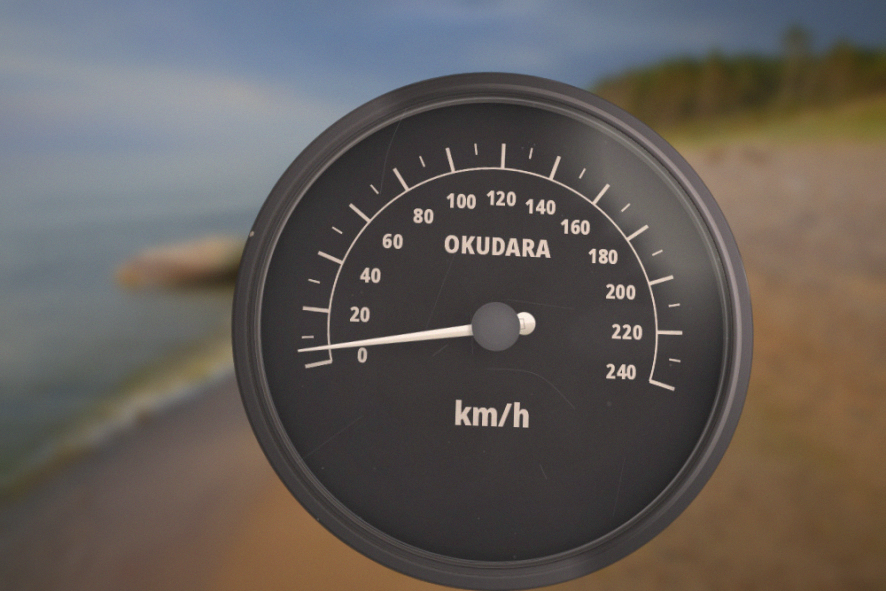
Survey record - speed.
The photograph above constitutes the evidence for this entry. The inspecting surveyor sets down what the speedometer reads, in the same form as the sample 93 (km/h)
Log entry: 5 (km/h)
